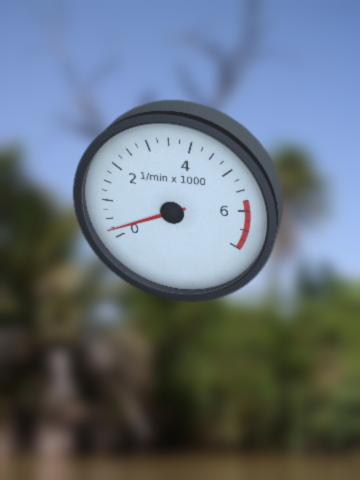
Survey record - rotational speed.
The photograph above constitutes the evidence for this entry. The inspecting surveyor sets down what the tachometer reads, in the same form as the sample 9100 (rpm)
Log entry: 250 (rpm)
